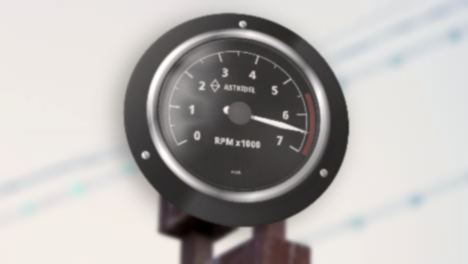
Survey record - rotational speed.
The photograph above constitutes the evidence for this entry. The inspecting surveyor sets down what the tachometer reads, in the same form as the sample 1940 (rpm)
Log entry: 6500 (rpm)
